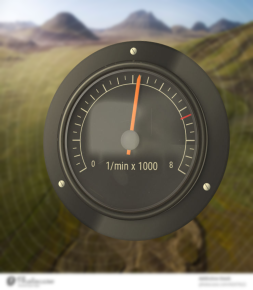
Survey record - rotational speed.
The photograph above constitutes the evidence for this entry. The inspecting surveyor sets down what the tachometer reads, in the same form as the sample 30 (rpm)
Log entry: 4250 (rpm)
